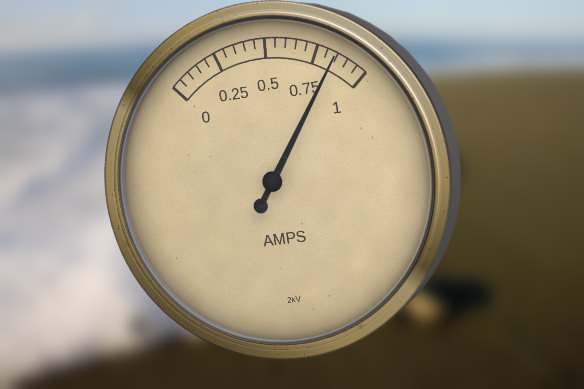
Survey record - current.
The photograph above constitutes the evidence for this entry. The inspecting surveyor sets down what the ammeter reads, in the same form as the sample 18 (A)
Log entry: 0.85 (A)
